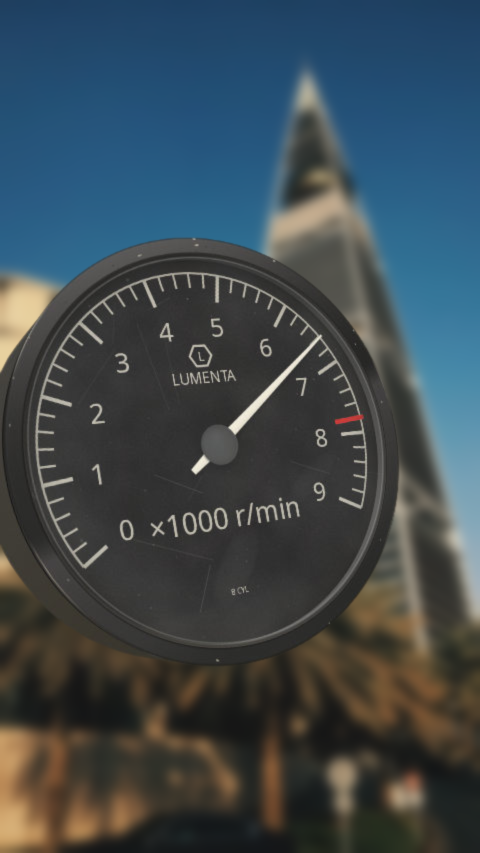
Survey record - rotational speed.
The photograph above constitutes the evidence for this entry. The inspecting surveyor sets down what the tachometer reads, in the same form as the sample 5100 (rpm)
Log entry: 6600 (rpm)
